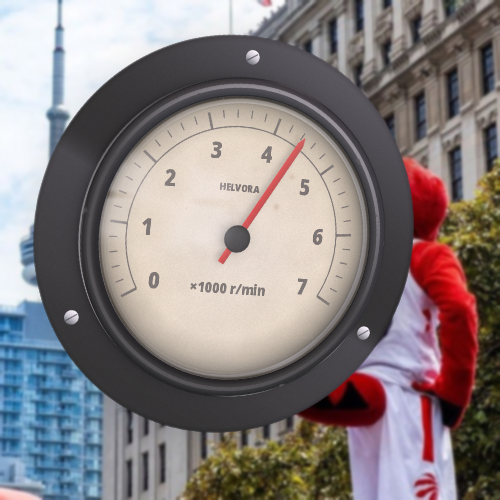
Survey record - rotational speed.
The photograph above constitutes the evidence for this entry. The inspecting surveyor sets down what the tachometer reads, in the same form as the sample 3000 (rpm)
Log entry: 4400 (rpm)
